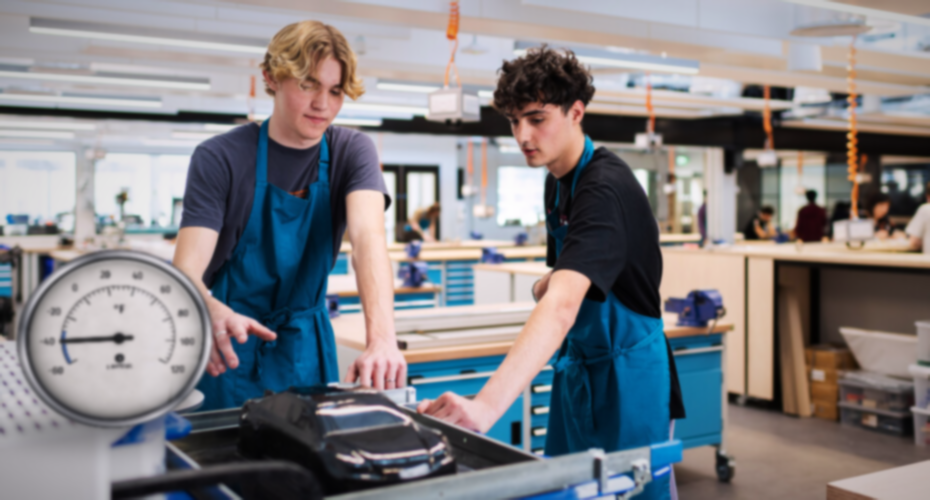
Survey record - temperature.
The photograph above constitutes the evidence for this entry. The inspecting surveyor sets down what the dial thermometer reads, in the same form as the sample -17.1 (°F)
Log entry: -40 (°F)
